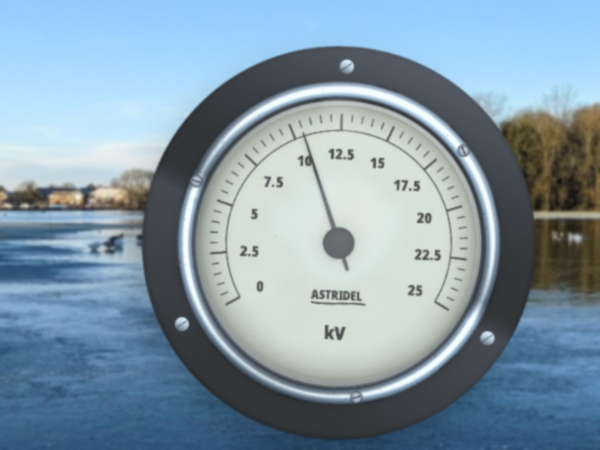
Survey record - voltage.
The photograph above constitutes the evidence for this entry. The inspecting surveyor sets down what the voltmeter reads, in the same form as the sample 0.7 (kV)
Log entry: 10.5 (kV)
